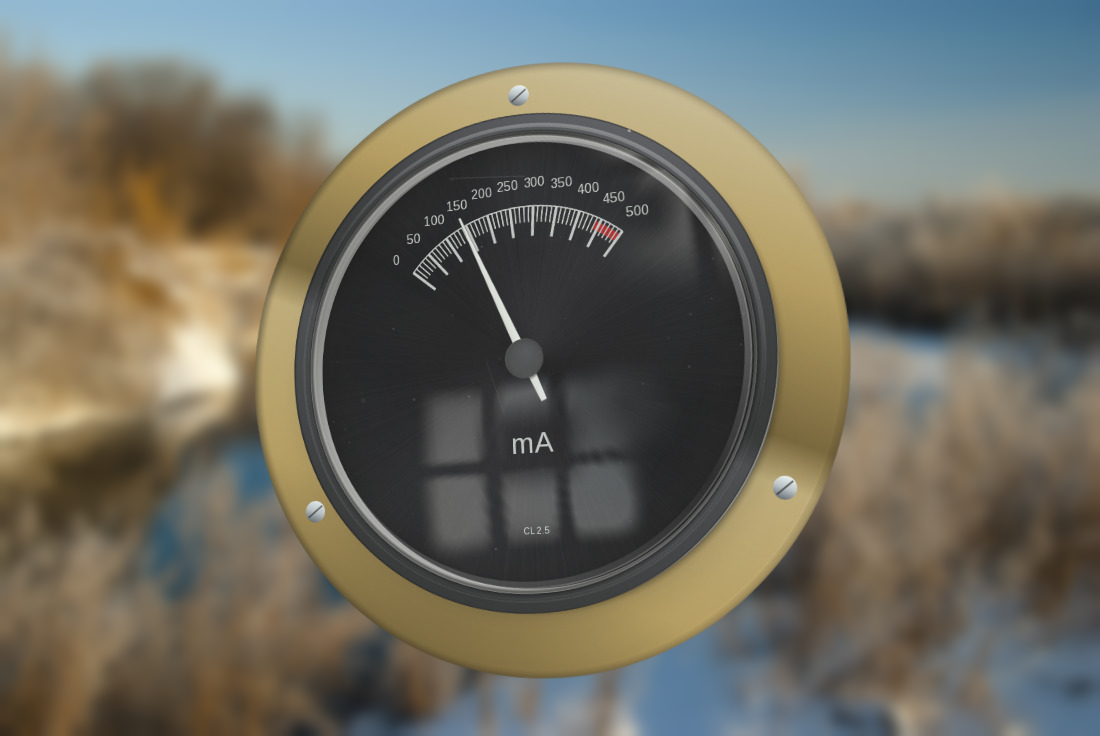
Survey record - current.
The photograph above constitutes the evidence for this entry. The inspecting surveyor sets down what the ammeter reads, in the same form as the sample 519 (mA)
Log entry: 150 (mA)
